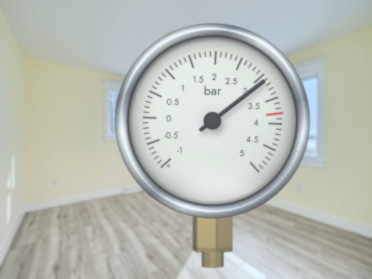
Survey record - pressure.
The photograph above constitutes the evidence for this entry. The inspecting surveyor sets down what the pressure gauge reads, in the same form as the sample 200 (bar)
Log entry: 3.1 (bar)
